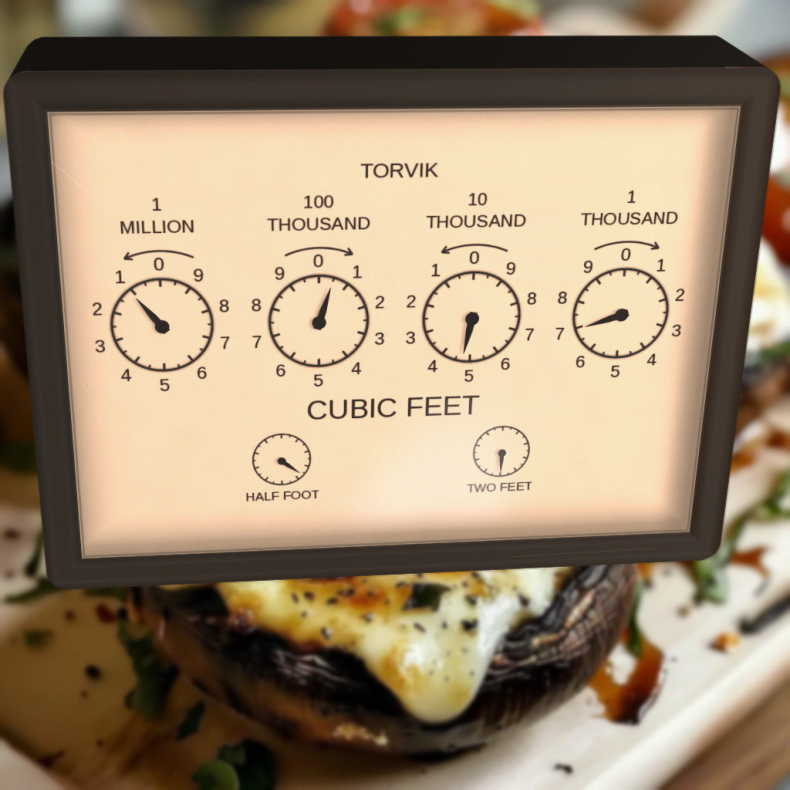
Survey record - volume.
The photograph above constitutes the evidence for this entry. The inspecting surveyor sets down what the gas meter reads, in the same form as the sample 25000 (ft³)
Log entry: 104700 (ft³)
